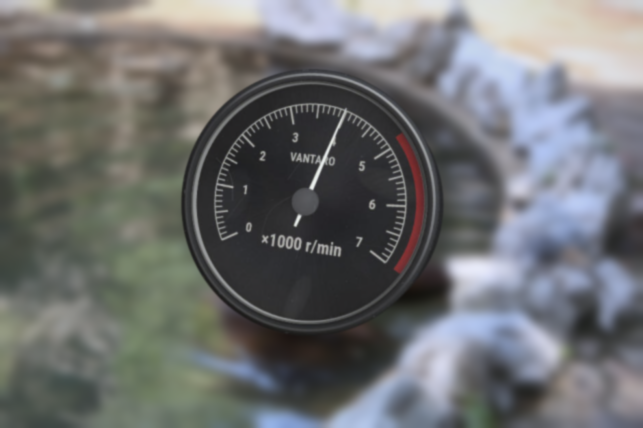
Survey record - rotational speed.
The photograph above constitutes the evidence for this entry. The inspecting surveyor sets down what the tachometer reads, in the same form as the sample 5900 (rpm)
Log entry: 4000 (rpm)
